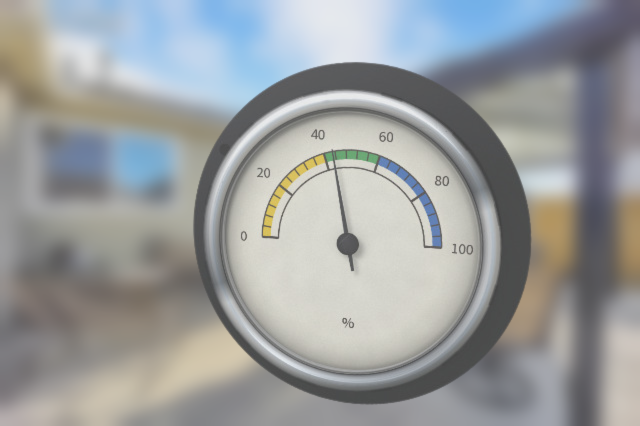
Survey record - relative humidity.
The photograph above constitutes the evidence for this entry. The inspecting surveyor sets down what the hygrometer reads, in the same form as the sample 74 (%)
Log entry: 44 (%)
